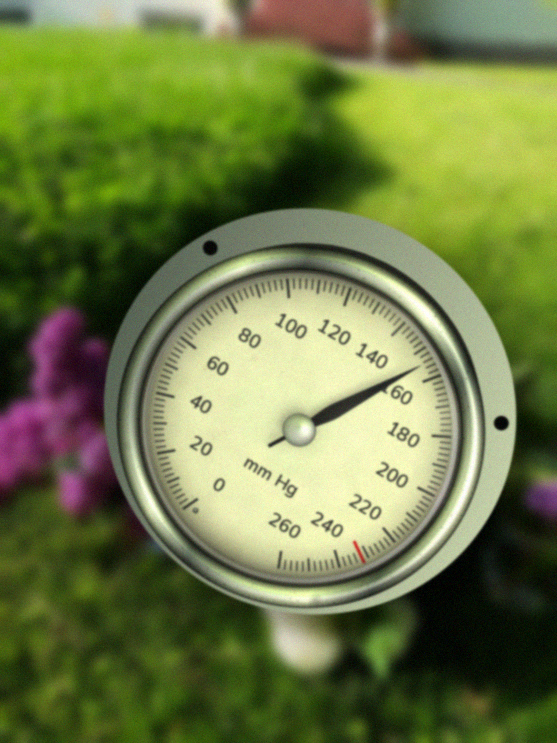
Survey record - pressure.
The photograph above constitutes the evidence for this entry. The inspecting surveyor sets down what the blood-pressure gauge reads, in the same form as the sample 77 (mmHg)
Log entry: 154 (mmHg)
